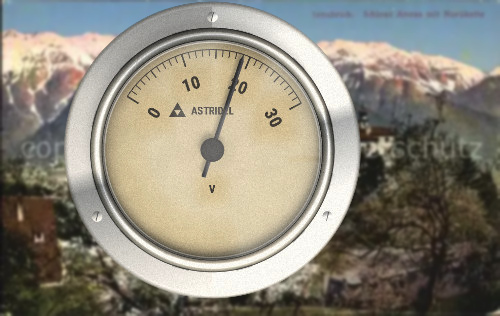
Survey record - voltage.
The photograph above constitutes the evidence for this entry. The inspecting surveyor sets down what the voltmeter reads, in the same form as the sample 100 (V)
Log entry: 19 (V)
